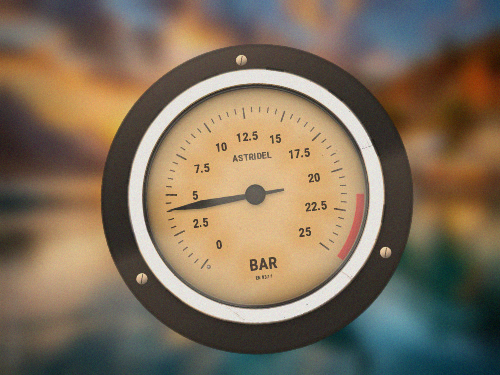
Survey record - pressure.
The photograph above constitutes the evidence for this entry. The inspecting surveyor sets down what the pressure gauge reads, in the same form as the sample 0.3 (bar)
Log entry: 4 (bar)
